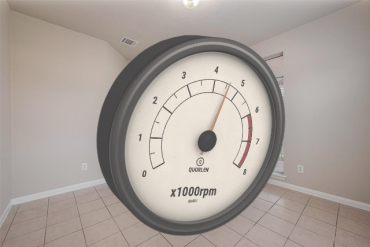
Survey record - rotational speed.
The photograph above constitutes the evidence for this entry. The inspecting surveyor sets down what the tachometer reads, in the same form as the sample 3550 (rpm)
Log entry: 4500 (rpm)
